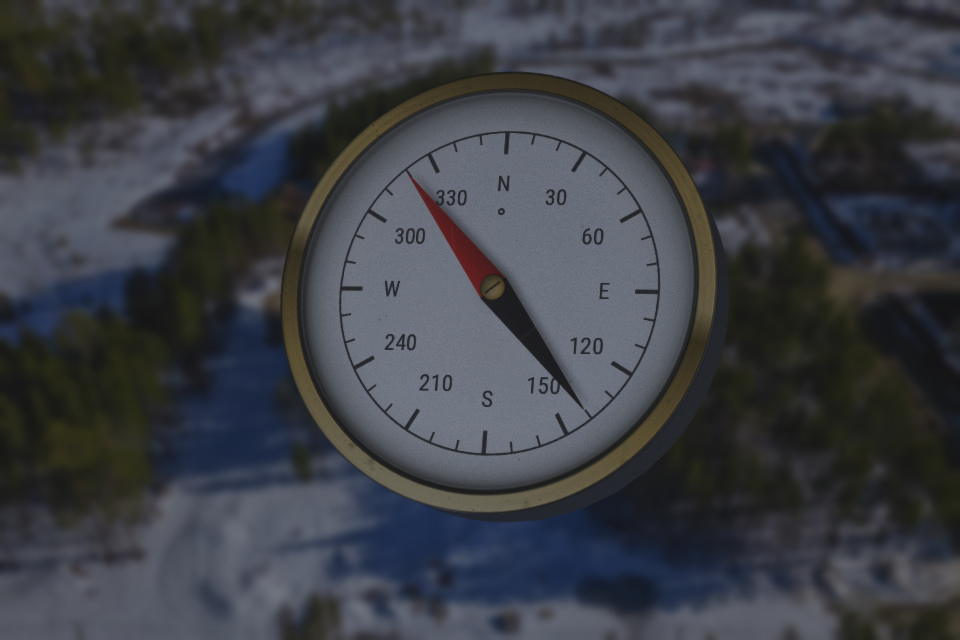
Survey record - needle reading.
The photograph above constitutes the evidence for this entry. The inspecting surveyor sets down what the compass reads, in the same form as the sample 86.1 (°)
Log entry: 320 (°)
